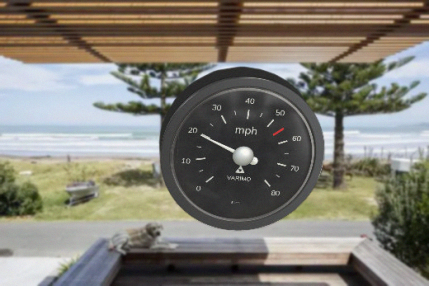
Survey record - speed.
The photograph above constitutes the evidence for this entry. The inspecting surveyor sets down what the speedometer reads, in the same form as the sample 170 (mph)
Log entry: 20 (mph)
